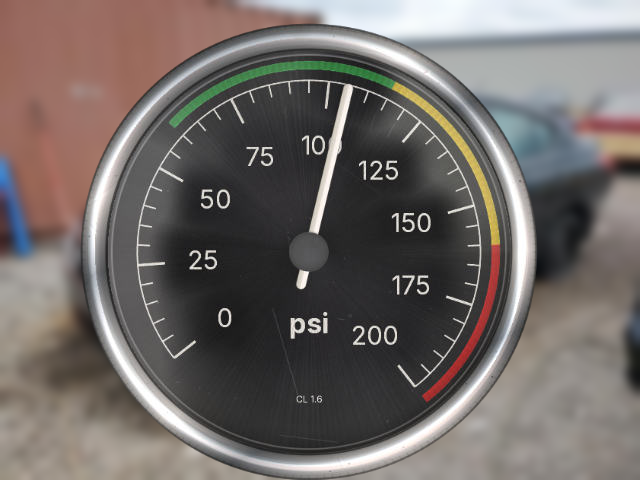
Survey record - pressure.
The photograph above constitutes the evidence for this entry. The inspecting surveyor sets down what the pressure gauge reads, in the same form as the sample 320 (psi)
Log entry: 105 (psi)
